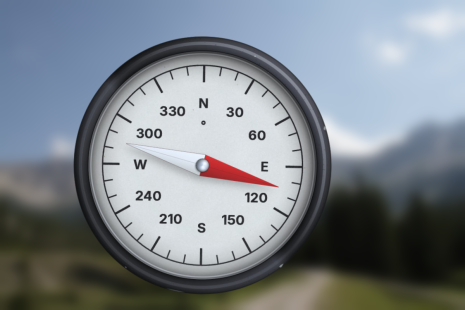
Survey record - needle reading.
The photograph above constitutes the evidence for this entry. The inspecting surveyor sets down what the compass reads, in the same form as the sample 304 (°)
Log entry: 105 (°)
